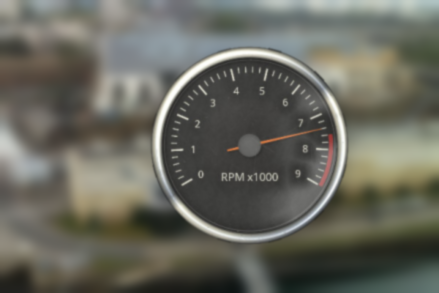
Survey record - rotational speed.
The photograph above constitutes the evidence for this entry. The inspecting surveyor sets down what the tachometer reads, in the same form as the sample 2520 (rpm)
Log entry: 7400 (rpm)
